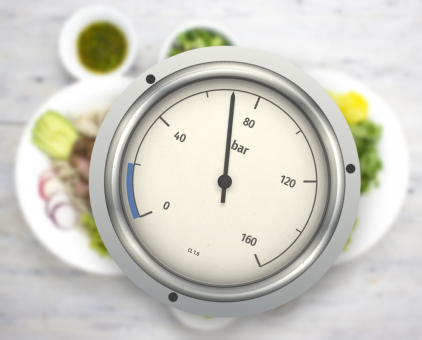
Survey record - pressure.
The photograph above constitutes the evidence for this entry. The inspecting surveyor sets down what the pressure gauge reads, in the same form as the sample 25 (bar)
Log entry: 70 (bar)
